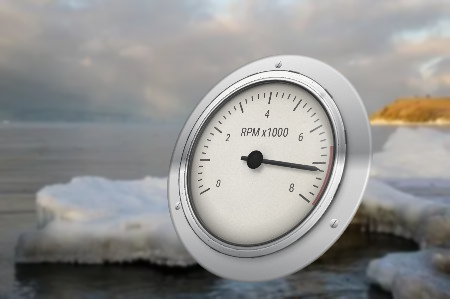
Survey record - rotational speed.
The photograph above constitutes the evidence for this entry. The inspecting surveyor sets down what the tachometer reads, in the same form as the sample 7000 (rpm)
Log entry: 7200 (rpm)
